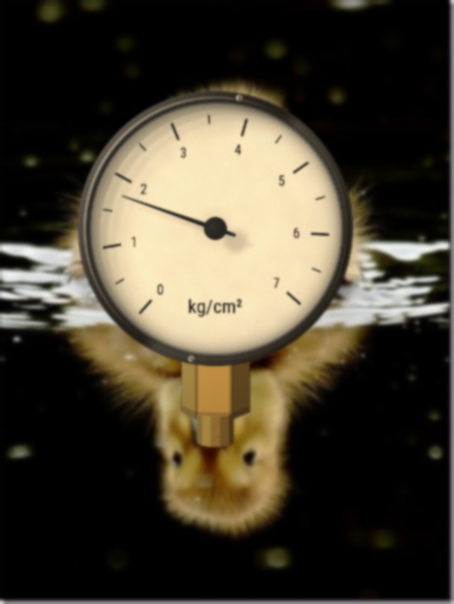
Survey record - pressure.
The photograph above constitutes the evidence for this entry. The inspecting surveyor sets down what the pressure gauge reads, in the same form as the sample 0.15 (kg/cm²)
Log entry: 1.75 (kg/cm²)
